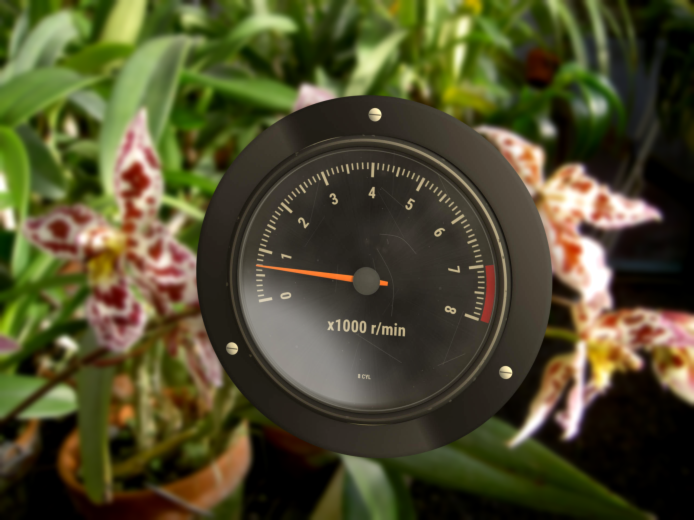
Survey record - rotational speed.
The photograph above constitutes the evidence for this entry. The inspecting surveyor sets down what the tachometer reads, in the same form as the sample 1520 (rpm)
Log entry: 700 (rpm)
